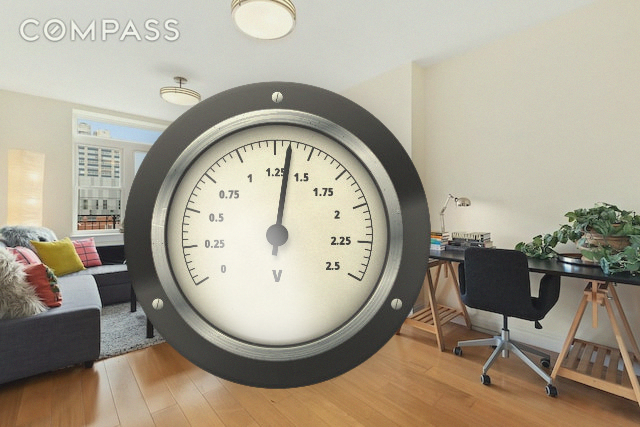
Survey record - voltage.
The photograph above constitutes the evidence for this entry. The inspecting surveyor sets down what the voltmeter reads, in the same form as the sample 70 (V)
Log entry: 1.35 (V)
